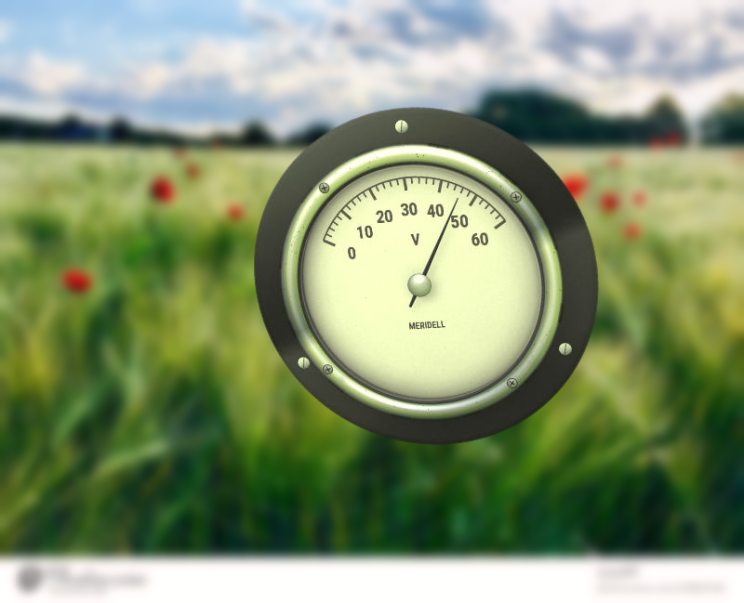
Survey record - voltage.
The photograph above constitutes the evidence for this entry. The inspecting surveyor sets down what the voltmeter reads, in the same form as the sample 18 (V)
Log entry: 46 (V)
